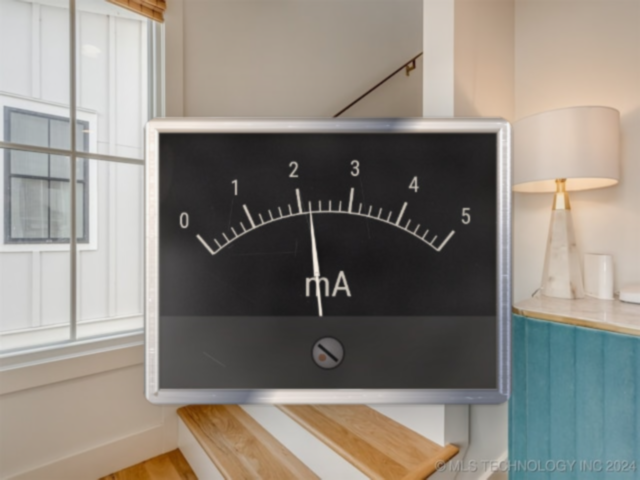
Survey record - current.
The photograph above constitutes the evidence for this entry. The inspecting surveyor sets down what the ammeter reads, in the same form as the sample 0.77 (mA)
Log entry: 2.2 (mA)
